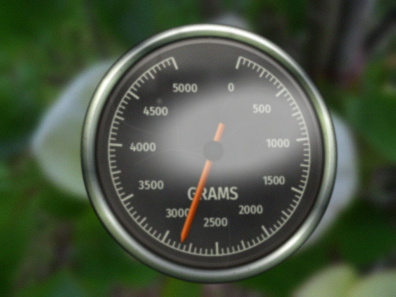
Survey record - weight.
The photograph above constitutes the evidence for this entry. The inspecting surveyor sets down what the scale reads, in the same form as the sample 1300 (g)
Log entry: 2850 (g)
